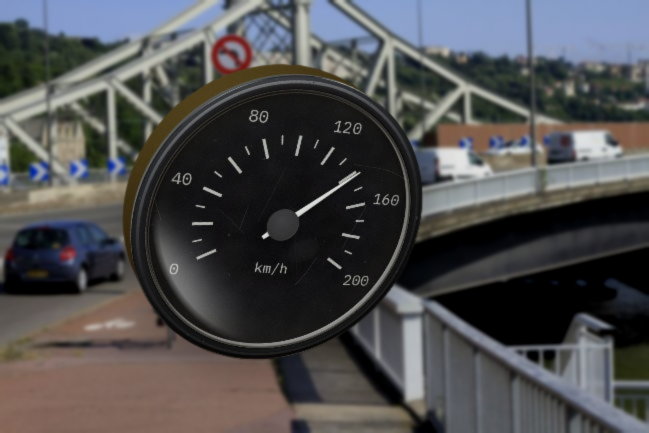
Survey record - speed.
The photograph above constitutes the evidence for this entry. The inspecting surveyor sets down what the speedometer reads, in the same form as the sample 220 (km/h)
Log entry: 140 (km/h)
